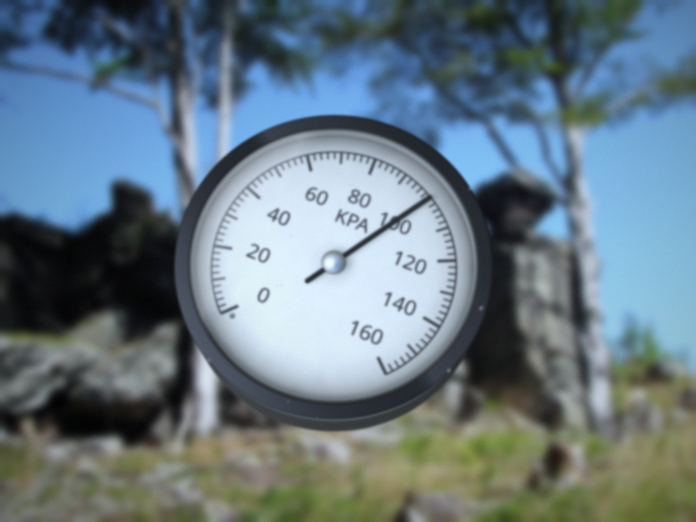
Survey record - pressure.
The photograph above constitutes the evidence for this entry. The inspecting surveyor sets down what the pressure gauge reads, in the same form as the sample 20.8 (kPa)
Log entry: 100 (kPa)
